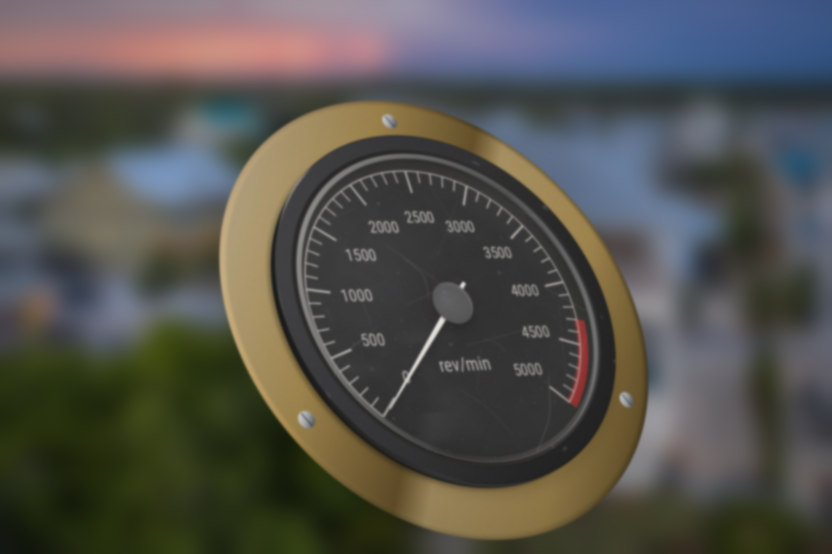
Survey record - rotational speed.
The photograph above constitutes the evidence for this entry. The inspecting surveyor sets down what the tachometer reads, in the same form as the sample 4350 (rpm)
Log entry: 0 (rpm)
